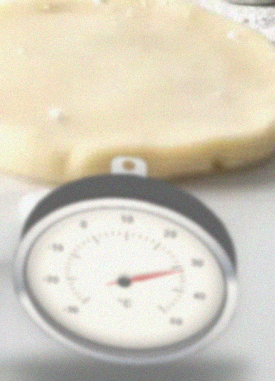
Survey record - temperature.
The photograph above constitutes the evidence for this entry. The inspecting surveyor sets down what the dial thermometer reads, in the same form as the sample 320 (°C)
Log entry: 30 (°C)
